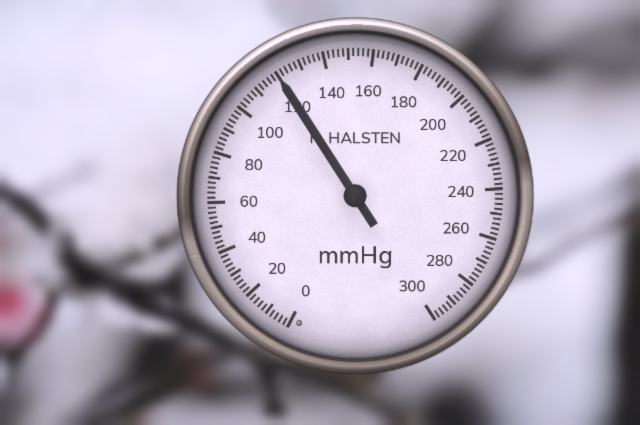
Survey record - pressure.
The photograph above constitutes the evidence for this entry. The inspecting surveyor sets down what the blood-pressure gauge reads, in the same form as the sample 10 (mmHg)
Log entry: 120 (mmHg)
